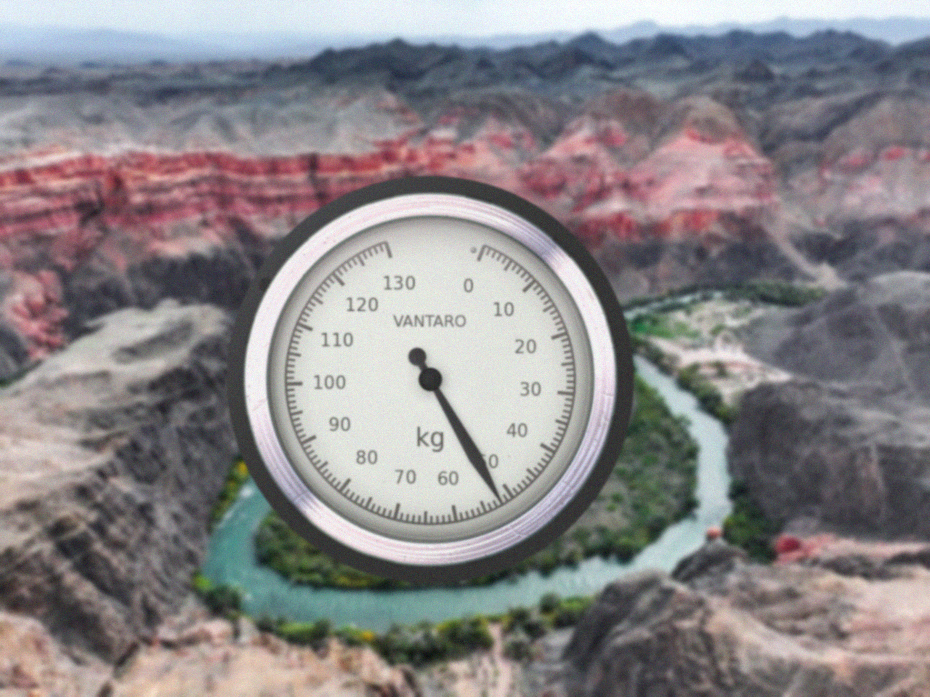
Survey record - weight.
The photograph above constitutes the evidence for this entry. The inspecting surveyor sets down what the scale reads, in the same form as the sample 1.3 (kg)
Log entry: 52 (kg)
